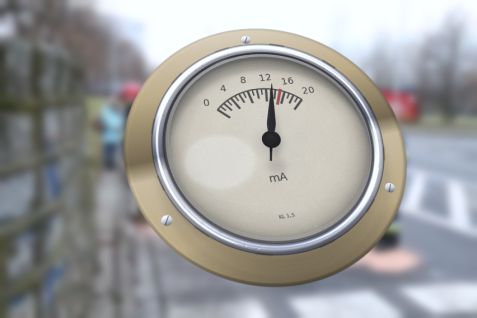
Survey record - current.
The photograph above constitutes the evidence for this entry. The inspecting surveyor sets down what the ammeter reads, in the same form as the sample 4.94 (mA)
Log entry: 13 (mA)
